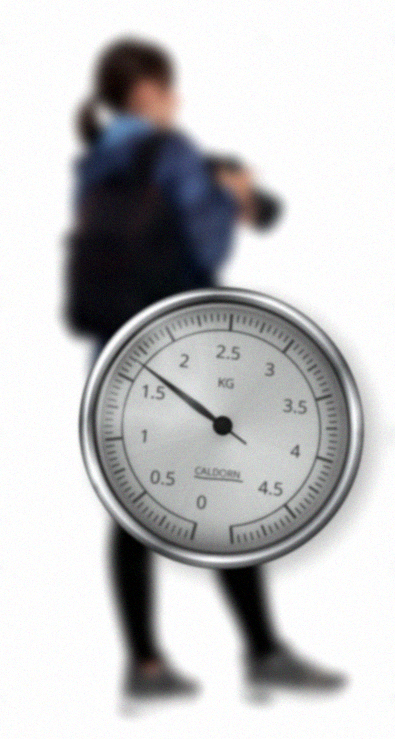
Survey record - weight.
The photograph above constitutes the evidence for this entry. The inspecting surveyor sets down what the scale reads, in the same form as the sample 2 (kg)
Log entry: 1.65 (kg)
